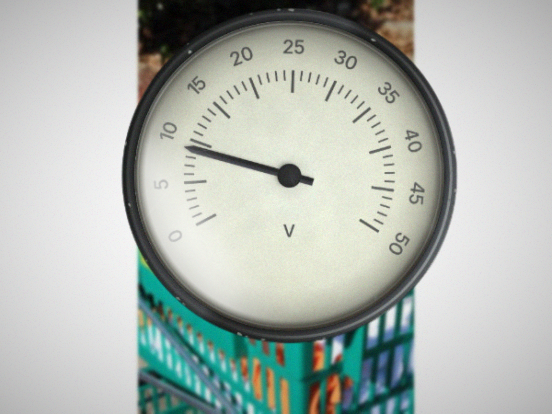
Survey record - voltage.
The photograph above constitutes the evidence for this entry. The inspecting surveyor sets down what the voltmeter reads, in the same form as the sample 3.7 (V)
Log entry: 9 (V)
